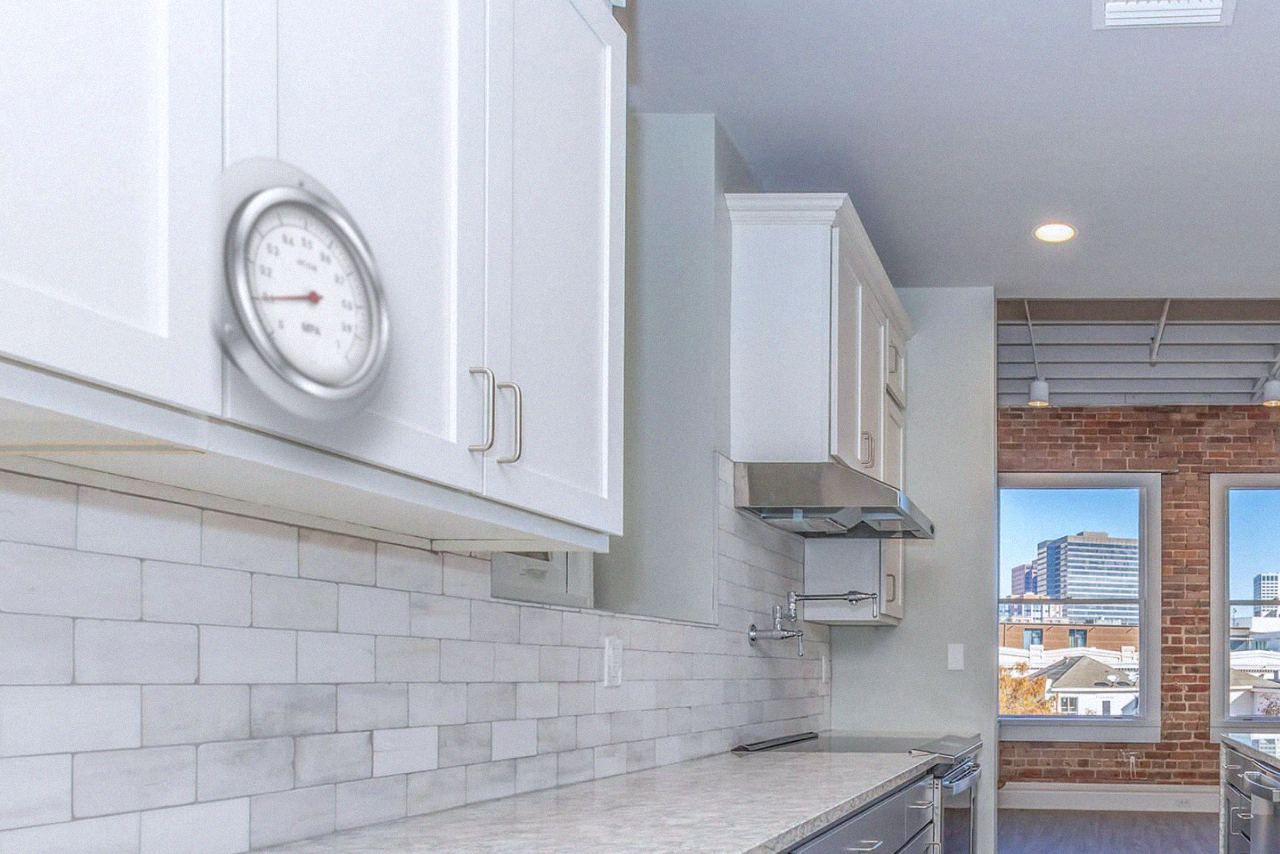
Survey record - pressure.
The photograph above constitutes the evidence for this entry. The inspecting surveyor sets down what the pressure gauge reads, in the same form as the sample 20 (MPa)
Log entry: 0.1 (MPa)
